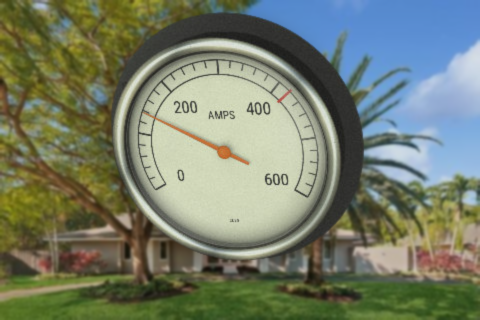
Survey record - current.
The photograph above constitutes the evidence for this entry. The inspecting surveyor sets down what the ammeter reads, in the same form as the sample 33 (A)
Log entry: 140 (A)
